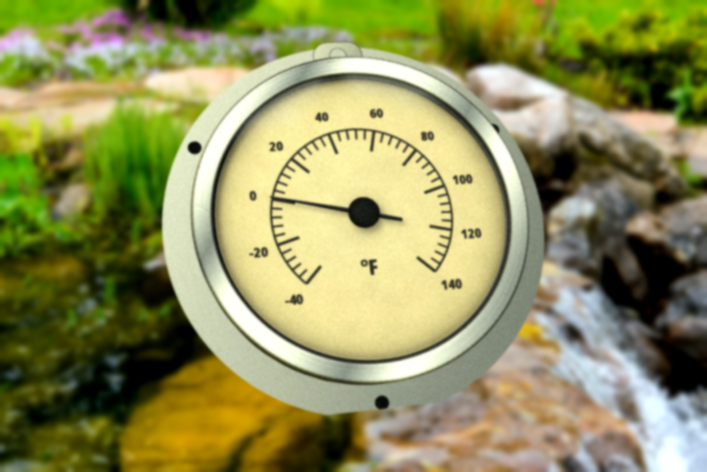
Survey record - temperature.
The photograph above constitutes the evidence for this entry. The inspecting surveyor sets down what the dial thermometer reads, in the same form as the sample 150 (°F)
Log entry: 0 (°F)
